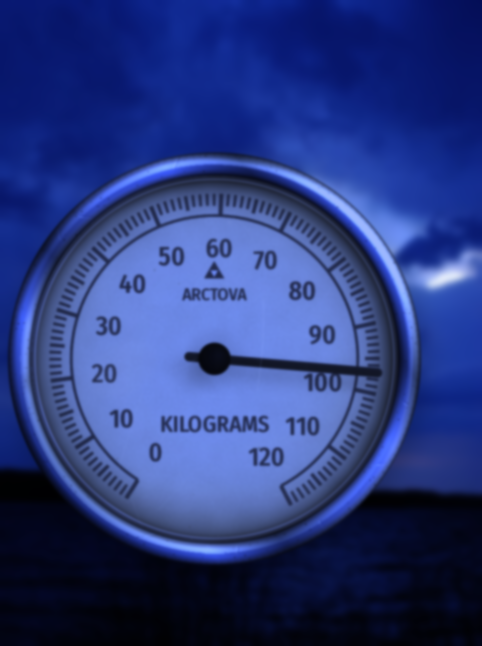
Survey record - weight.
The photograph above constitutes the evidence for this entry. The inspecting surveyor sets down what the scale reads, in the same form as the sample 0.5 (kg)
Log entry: 97 (kg)
